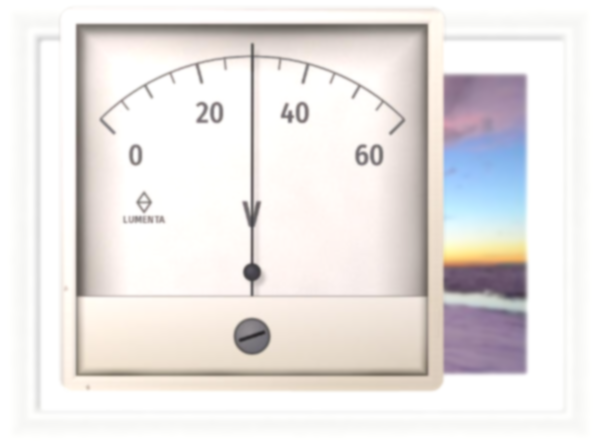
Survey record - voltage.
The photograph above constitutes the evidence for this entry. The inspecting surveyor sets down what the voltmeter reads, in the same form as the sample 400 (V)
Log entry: 30 (V)
